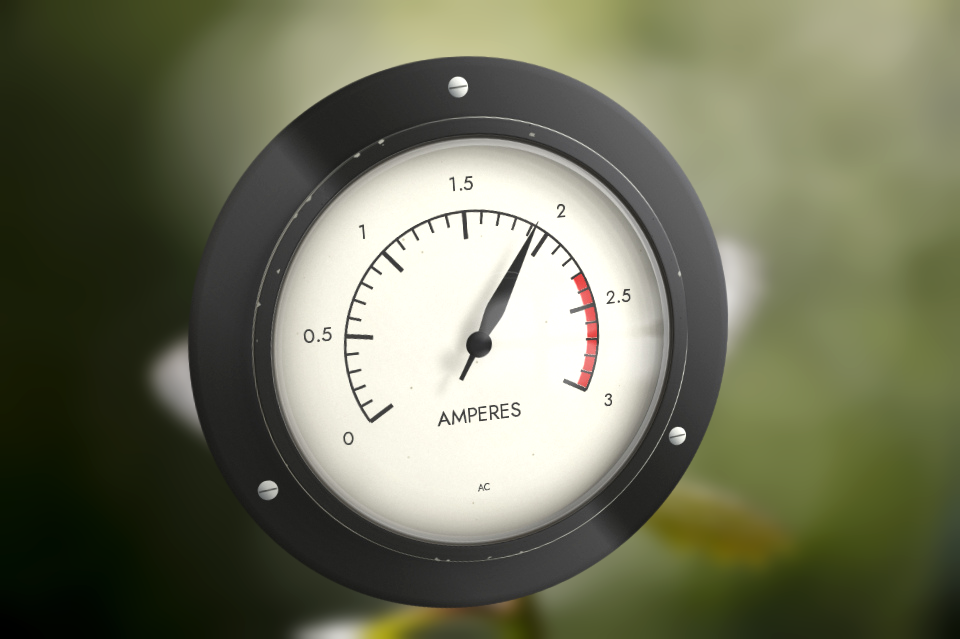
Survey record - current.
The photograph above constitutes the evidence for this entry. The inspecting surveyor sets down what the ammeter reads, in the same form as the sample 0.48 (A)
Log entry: 1.9 (A)
